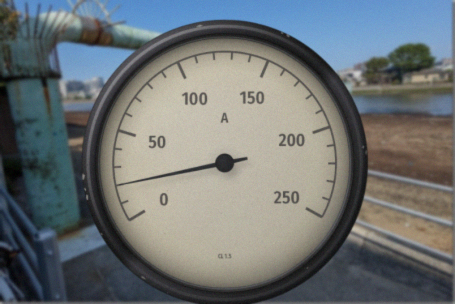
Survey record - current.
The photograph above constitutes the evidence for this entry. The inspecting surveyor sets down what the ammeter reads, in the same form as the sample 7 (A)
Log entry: 20 (A)
